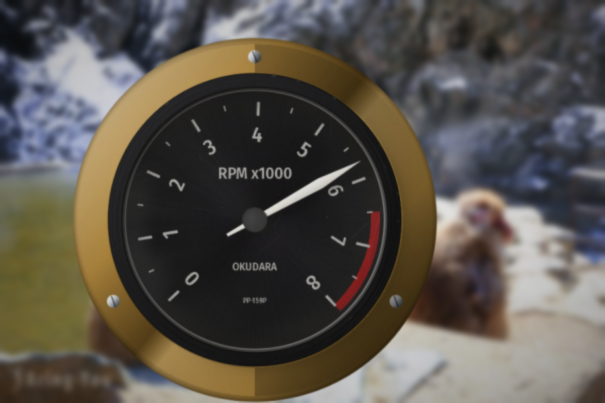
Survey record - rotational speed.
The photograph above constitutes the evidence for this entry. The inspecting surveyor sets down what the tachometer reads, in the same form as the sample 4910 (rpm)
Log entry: 5750 (rpm)
